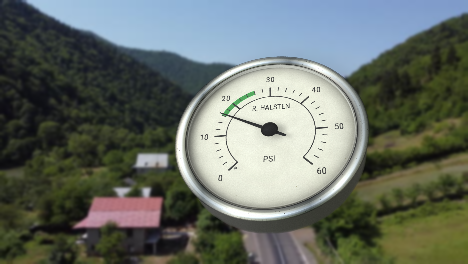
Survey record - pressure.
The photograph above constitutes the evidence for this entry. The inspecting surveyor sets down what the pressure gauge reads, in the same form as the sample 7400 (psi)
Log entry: 16 (psi)
